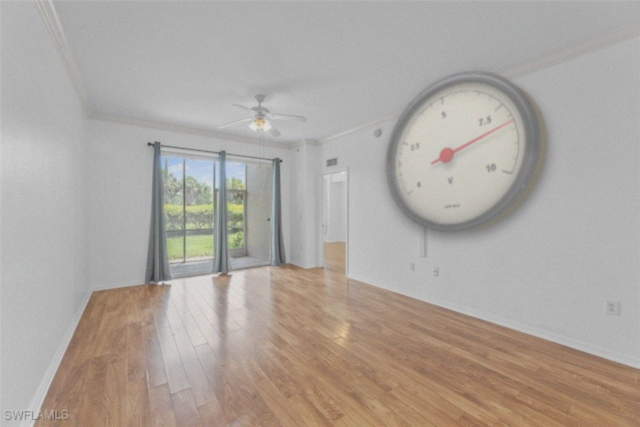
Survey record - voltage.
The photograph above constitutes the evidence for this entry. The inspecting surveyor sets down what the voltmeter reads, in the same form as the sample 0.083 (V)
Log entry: 8.25 (V)
